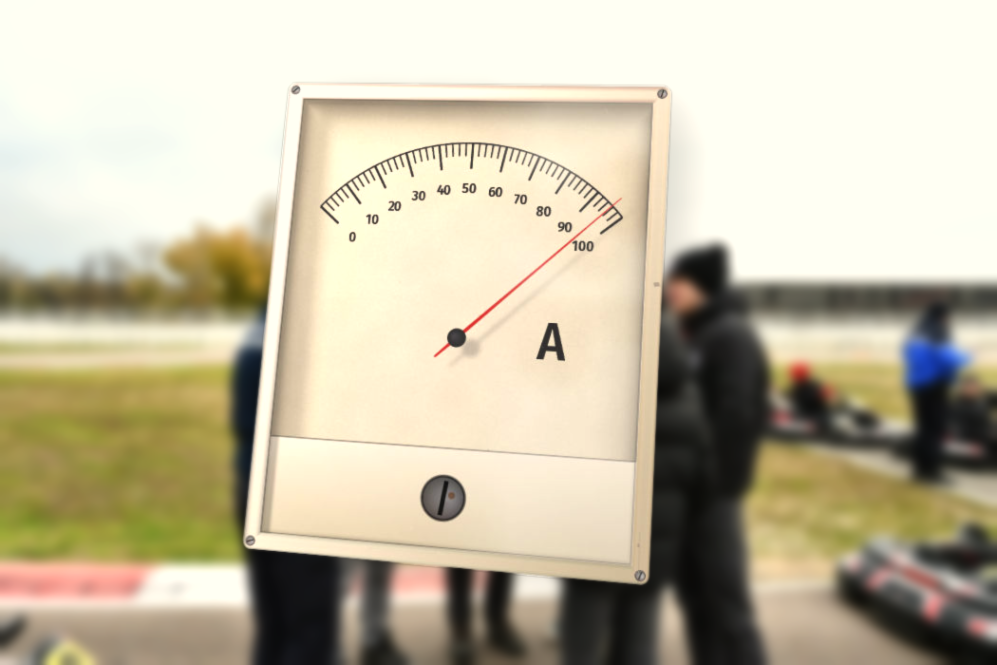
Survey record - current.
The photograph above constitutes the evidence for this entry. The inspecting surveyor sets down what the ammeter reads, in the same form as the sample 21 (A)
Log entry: 96 (A)
